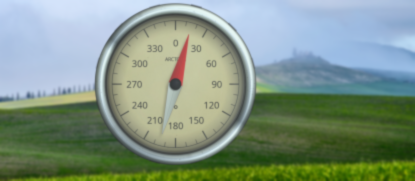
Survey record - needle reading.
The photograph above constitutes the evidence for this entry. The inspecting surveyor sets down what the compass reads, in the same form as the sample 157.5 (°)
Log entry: 15 (°)
